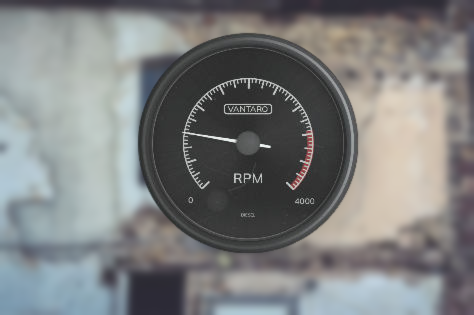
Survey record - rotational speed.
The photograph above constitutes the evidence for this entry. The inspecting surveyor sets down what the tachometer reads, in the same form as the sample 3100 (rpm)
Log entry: 800 (rpm)
